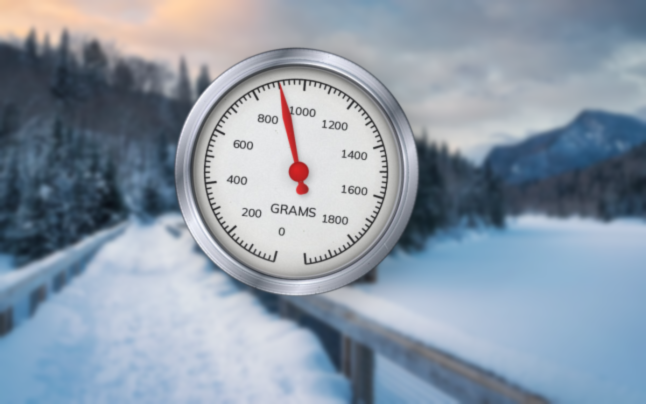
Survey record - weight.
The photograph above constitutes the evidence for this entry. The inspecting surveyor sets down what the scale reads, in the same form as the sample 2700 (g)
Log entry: 900 (g)
